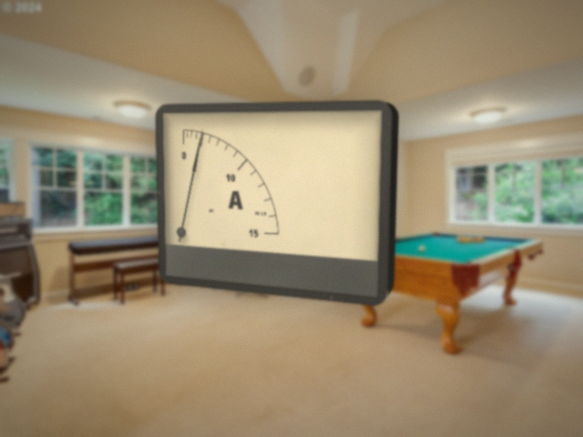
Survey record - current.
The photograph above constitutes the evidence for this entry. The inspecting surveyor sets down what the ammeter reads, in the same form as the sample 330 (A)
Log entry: 5 (A)
